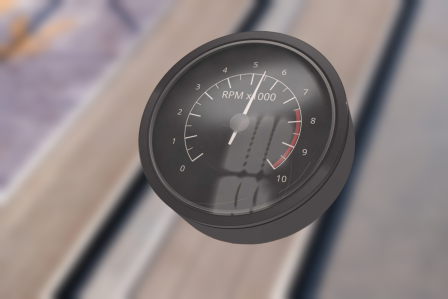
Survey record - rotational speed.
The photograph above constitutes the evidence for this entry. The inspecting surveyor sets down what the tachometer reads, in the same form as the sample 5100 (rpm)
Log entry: 5500 (rpm)
